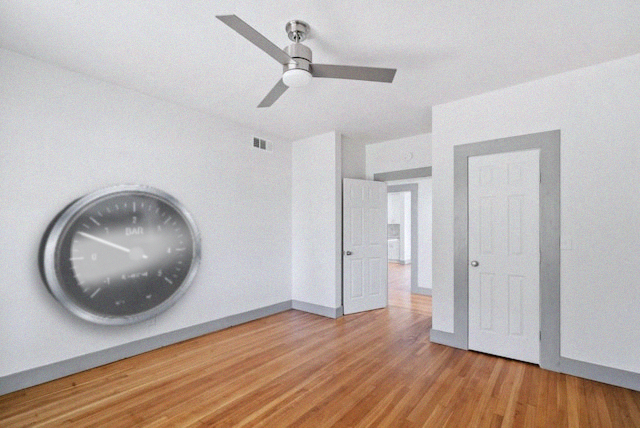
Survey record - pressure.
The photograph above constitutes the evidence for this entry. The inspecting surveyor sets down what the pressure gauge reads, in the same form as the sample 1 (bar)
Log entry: 0.6 (bar)
